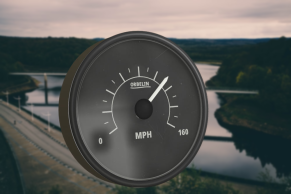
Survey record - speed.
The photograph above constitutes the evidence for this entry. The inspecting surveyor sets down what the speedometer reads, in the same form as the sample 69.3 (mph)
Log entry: 110 (mph)
